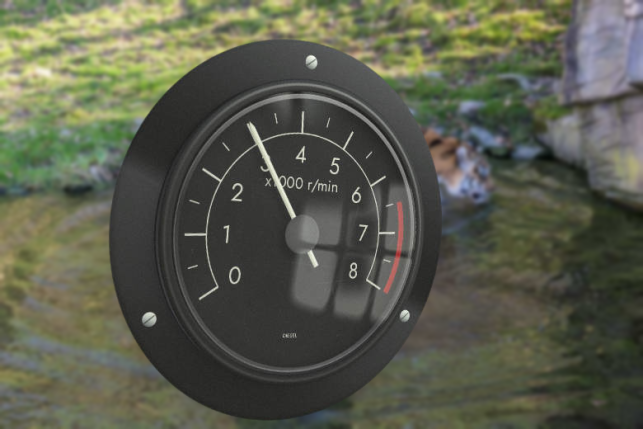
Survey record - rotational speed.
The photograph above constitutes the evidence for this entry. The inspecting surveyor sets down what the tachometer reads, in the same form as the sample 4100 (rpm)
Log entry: 3000 (rpm)
